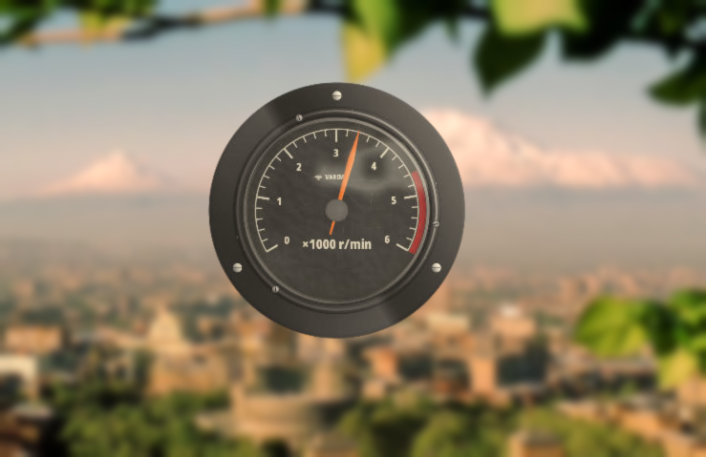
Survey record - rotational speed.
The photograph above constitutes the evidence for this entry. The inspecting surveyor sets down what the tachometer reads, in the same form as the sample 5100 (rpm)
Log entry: 3400 (rpm)
